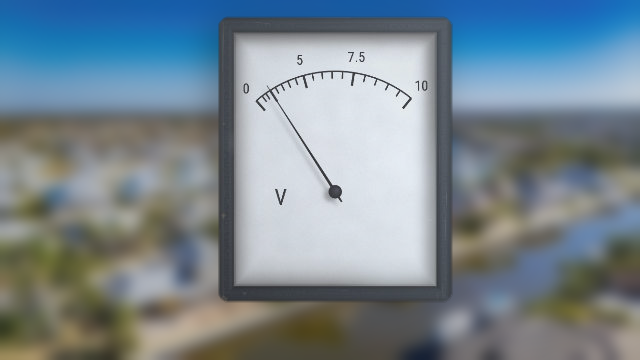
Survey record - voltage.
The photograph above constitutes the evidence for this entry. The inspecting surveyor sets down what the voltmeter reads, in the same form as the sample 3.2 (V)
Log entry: 2.5 (V)
